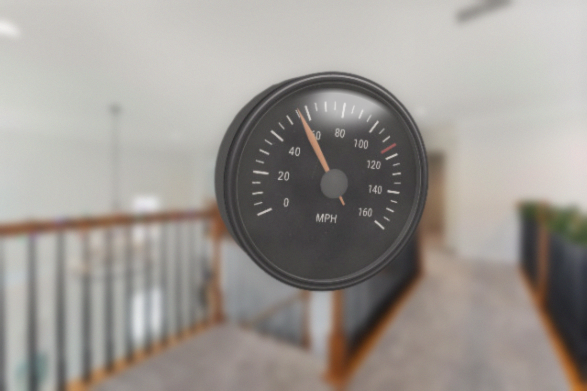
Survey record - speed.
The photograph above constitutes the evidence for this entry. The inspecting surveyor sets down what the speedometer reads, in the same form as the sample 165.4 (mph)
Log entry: 55 (mph)
